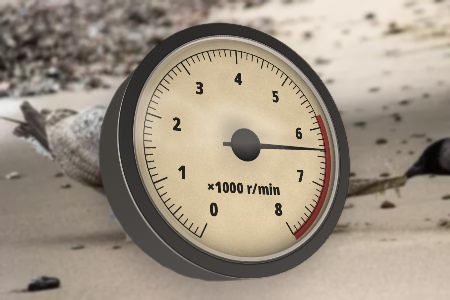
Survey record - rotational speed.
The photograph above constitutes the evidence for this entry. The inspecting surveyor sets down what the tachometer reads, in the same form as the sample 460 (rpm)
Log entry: 6400 (rpm)
